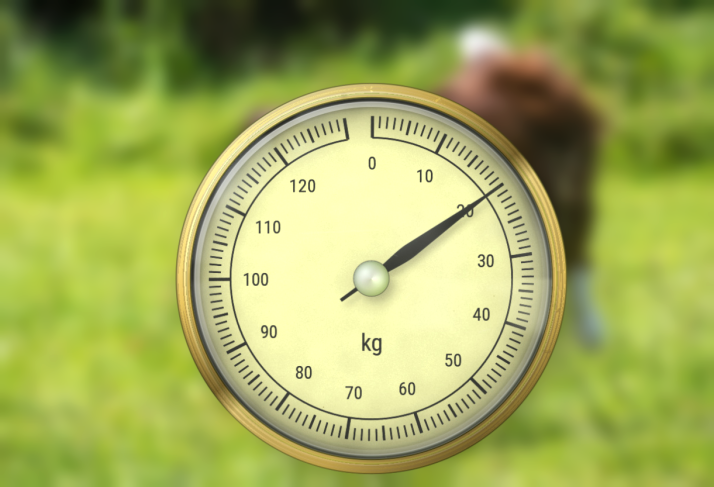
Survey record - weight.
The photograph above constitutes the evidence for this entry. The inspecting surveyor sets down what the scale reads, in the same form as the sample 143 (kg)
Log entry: 20 (kg)
